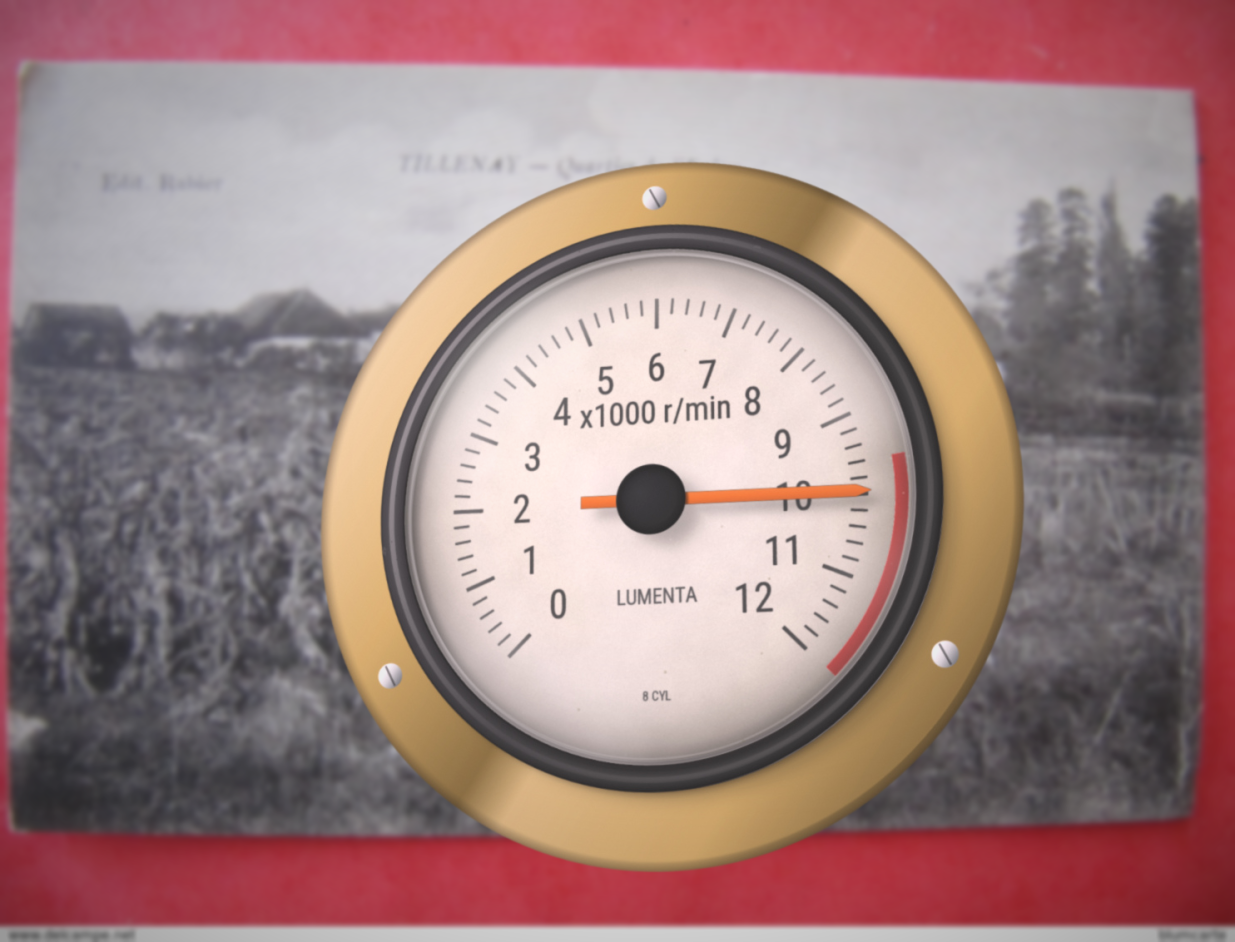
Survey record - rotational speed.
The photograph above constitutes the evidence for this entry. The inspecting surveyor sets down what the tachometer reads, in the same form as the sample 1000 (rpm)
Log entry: 10000 (rpm)
